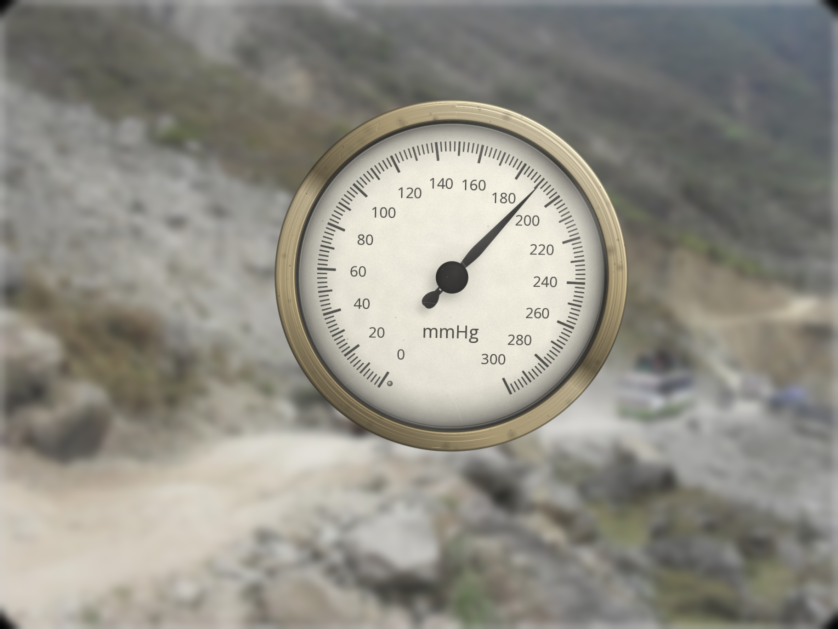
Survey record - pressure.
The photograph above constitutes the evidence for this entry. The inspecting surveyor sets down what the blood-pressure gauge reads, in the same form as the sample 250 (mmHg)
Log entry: 190 (mmHg)
